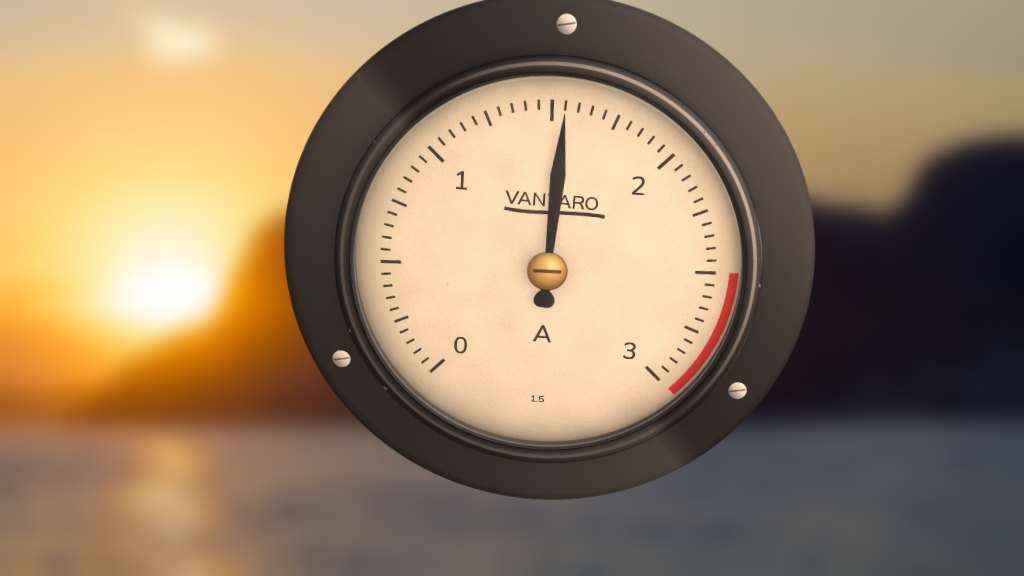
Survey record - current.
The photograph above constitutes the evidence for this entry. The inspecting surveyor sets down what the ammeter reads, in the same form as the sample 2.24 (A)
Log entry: 1.55 (A)
